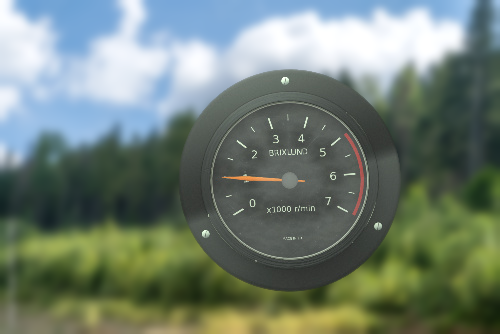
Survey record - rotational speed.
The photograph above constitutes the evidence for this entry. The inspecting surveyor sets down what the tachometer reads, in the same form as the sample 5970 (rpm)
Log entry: 1000 (rpm)
